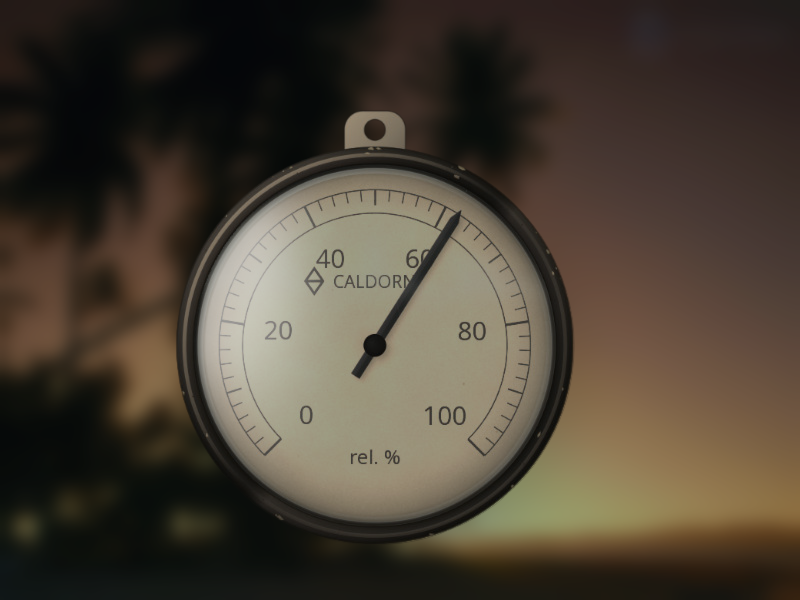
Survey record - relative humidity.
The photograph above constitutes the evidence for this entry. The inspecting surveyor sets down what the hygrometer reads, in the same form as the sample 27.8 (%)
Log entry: 62 (%)
